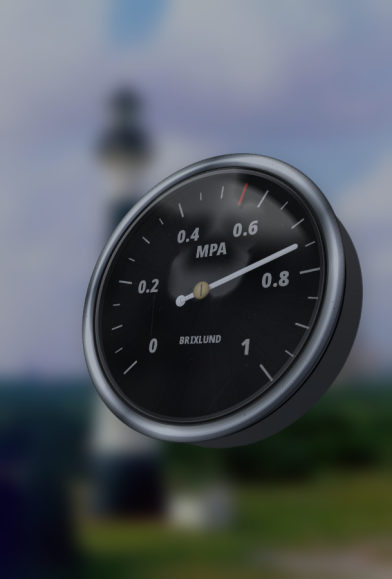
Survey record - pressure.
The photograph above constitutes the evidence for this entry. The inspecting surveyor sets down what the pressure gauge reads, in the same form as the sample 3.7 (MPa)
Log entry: 0.75 (MPa)
